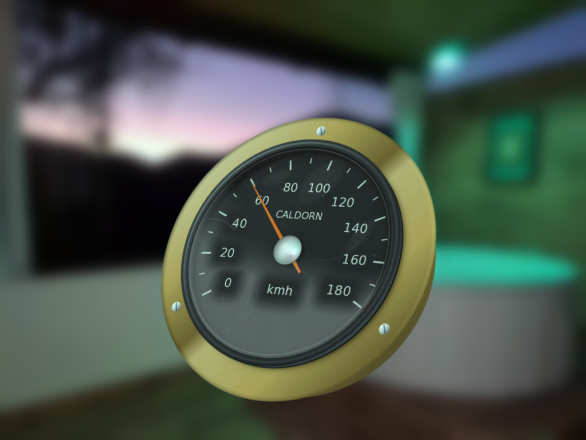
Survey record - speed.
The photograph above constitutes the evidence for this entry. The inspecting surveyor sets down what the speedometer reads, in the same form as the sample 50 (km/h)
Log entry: 60 (km/h)
